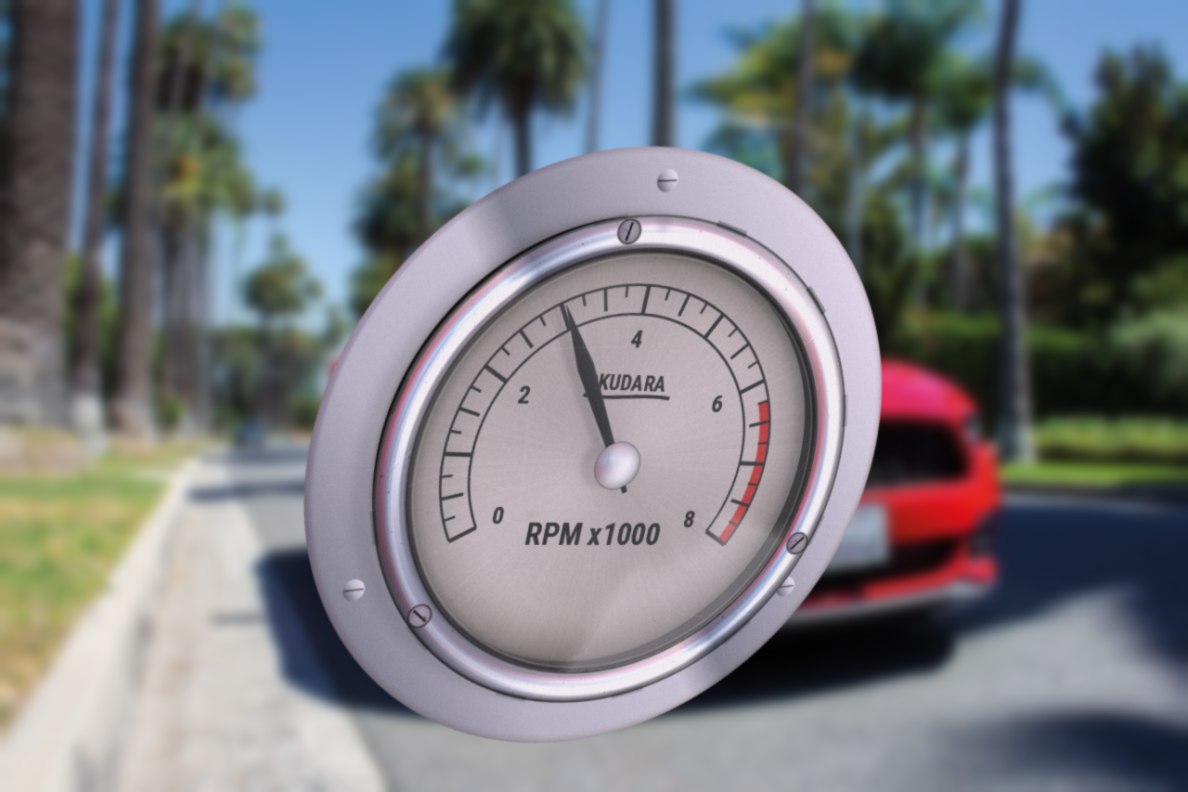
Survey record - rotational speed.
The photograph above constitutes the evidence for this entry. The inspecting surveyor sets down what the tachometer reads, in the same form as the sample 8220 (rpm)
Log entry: 3000 (rpm)
